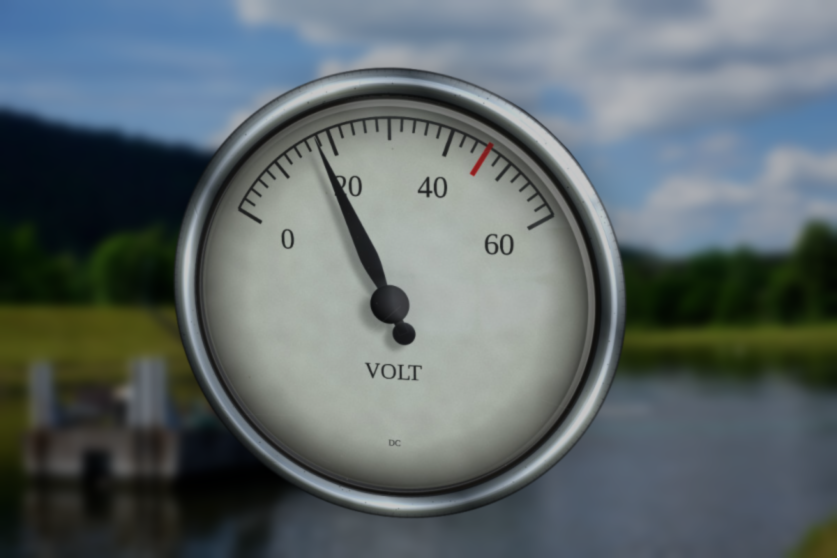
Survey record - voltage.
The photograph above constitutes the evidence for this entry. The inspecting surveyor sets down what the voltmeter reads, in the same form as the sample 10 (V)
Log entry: 18 (V)
